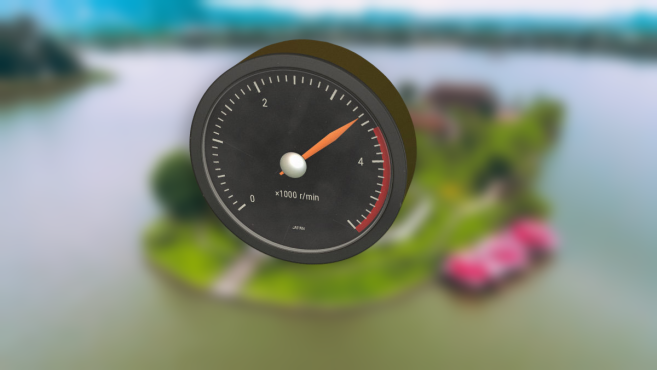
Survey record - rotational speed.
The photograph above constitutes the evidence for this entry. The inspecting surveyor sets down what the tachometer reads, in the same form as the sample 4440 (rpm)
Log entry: 3400 (rpm)
